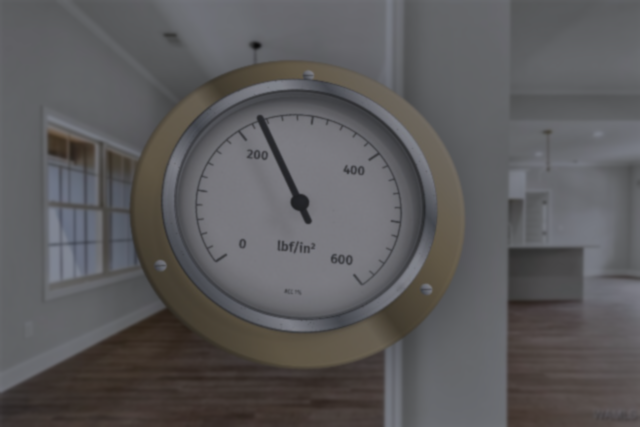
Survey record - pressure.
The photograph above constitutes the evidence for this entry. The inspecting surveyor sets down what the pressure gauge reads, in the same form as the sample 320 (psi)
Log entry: 230 (psi)
